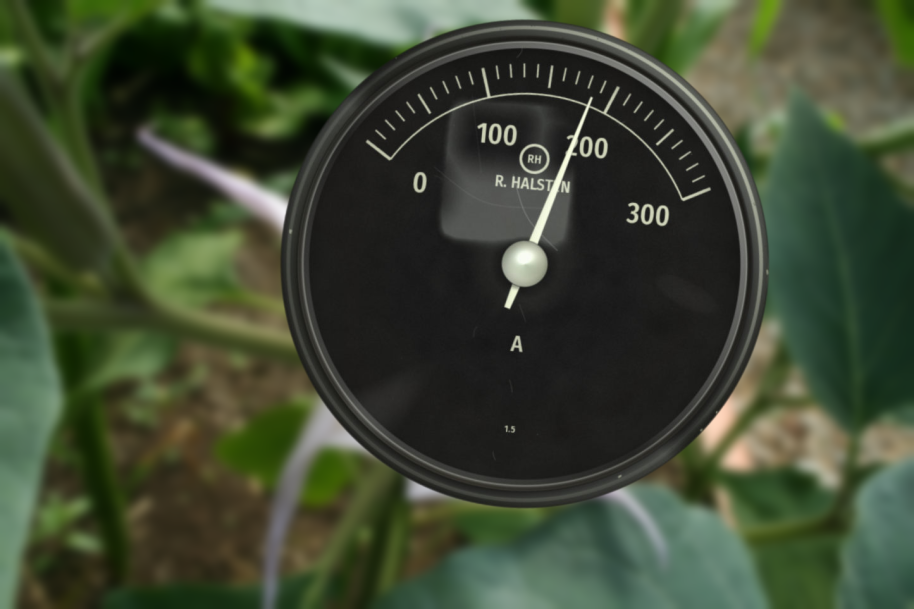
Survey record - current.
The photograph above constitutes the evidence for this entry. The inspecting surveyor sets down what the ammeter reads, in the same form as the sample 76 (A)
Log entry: 185 (A)
